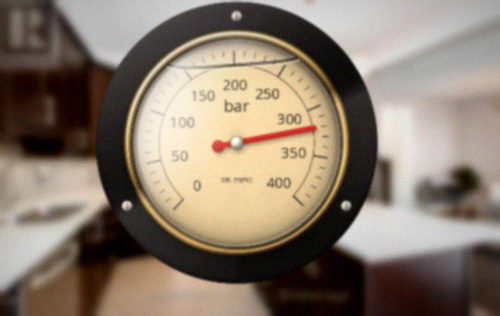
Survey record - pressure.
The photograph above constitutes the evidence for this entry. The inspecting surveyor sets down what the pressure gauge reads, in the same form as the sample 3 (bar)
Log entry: 320 (bar)
